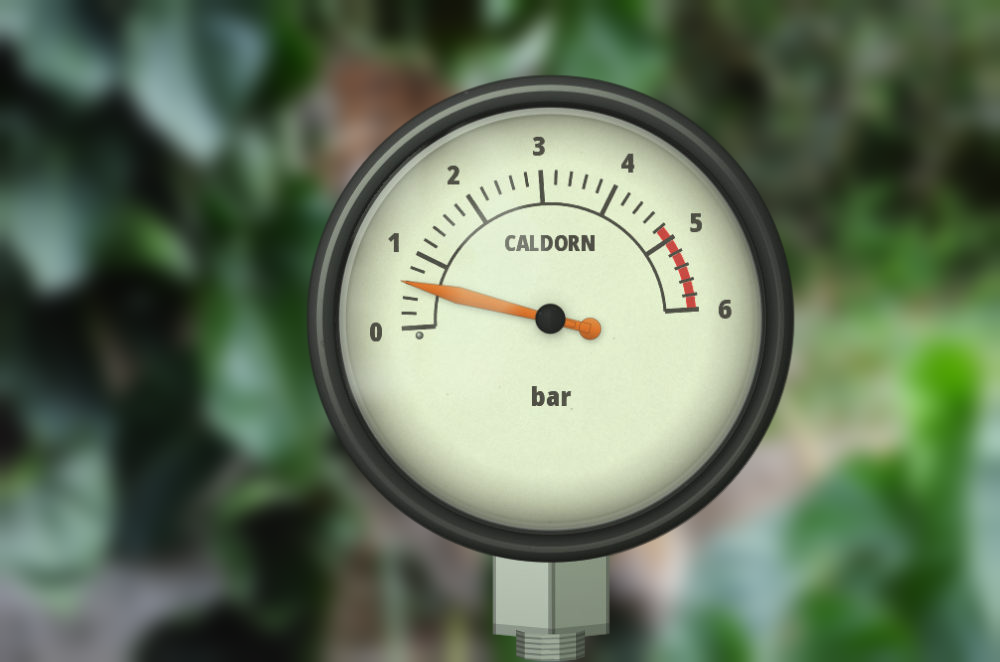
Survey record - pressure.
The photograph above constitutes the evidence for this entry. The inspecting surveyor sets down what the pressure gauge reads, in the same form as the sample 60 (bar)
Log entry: 0.6 (bar)
